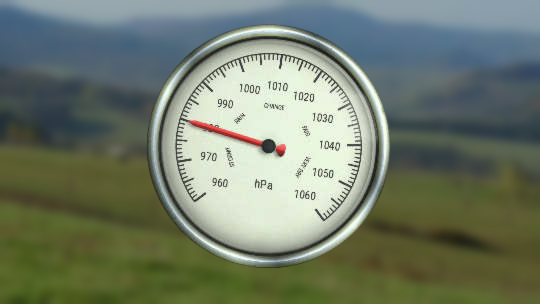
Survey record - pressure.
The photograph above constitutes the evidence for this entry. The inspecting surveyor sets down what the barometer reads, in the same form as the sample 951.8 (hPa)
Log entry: 980 (hPa)
